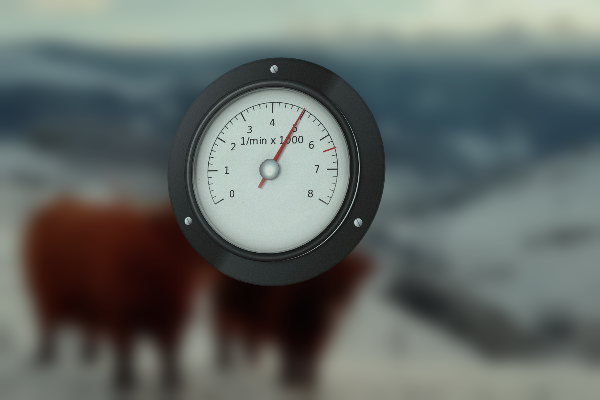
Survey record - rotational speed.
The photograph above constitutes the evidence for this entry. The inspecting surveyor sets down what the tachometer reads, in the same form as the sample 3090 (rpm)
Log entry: 5000 (rpm)
